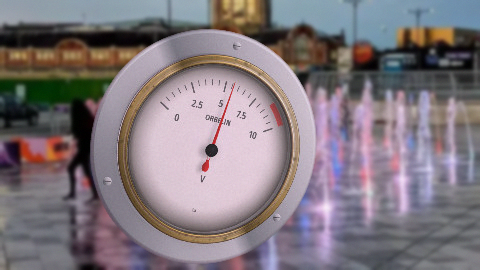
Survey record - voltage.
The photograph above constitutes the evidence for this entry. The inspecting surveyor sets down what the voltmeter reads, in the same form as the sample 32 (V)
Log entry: 5.5 (V)
